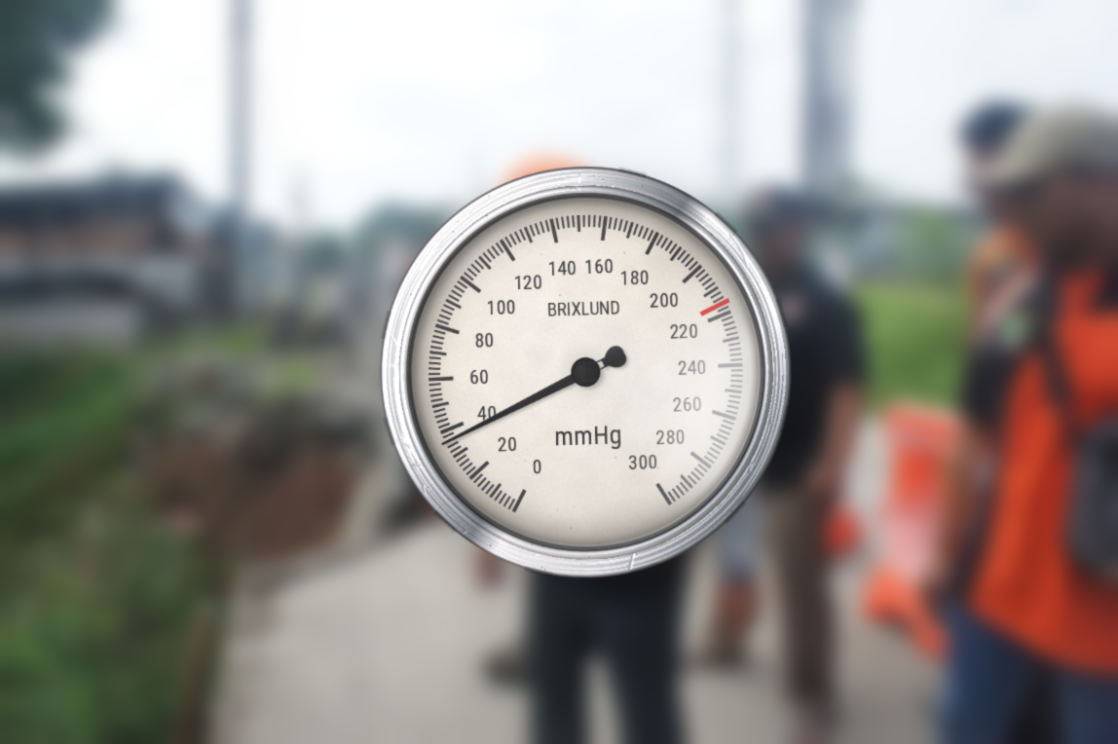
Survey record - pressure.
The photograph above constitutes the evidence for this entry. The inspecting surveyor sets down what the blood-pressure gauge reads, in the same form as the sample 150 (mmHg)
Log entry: 36 (mmHg)
